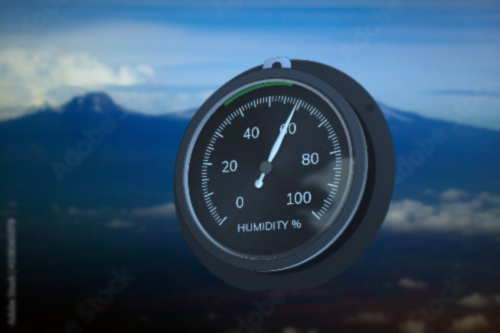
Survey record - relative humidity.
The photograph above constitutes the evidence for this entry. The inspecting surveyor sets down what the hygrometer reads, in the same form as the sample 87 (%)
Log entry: 60 (%)
